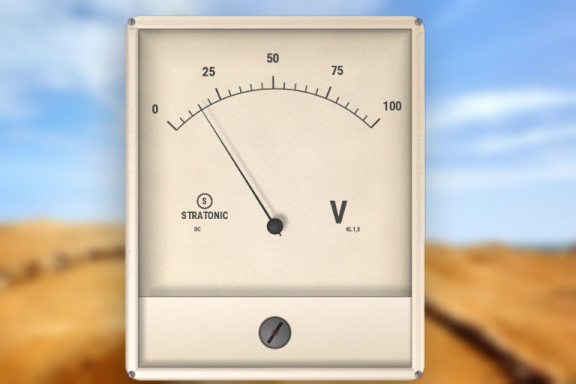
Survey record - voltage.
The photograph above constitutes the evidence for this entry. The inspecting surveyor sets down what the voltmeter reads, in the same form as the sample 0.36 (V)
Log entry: 15 (V)
